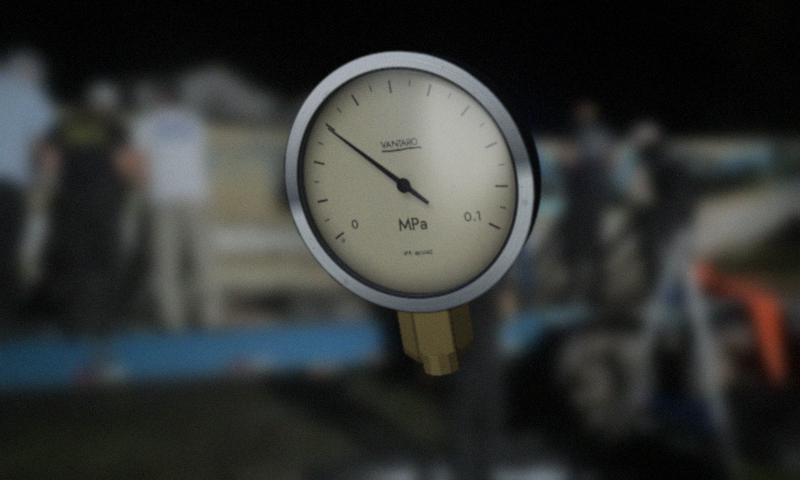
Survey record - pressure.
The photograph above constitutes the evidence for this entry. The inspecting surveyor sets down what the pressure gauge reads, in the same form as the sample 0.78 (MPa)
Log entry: 0.03 (MPa)
